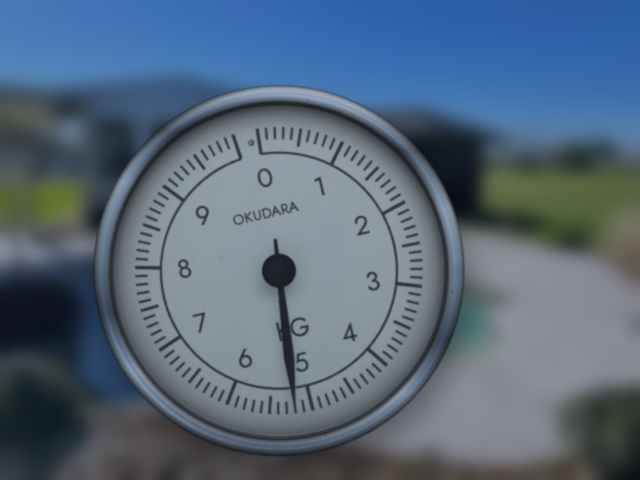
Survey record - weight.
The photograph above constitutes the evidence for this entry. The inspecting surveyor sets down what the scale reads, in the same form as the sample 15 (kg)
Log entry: 5.2 (kg)
